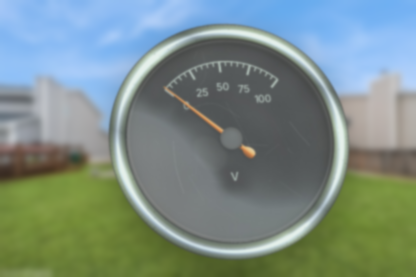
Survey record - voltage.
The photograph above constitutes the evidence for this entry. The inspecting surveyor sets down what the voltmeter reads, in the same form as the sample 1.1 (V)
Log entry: 0 (V)
